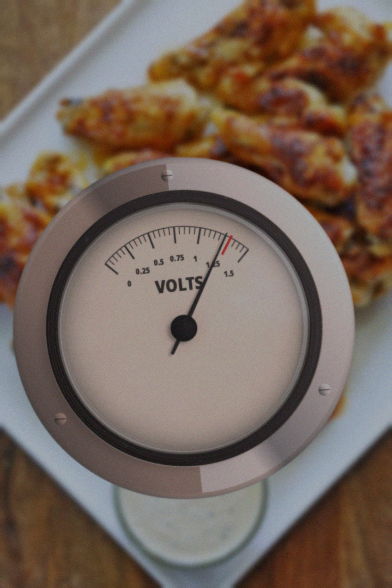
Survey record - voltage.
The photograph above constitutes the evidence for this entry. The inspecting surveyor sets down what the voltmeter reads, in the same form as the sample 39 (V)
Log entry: 1.25 (V)
